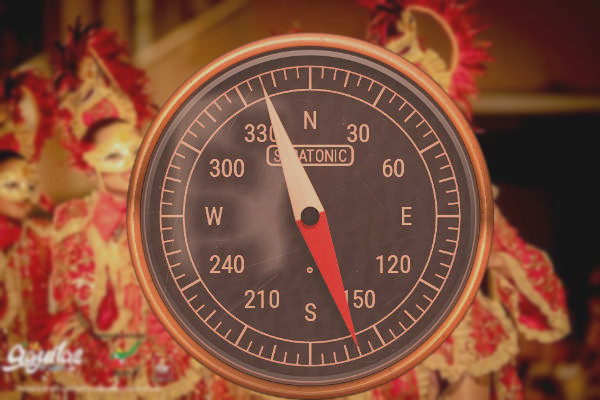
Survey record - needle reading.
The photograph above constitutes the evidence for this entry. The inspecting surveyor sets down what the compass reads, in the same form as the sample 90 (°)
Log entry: 160 (°)
